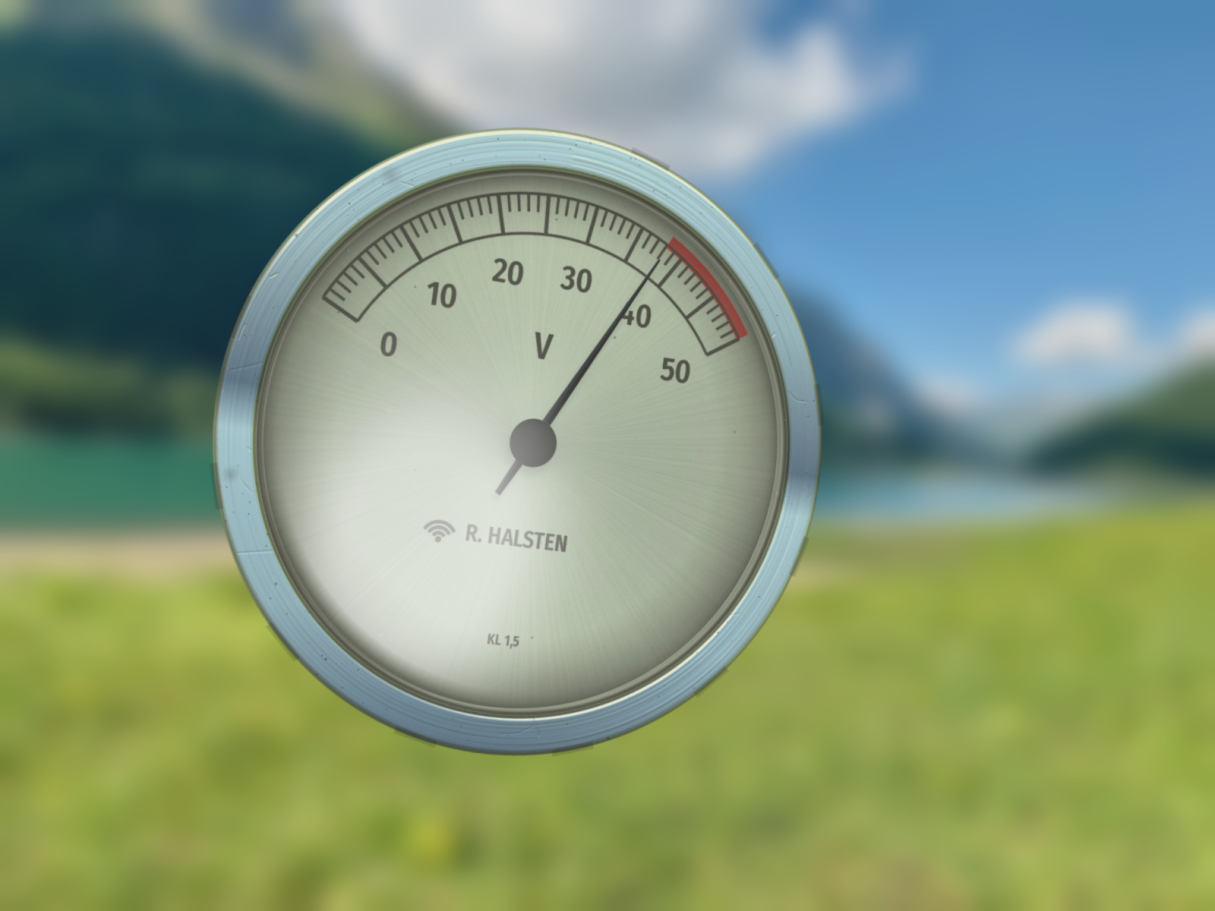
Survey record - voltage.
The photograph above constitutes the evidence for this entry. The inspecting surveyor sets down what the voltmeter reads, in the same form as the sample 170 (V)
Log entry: 38 (V)
